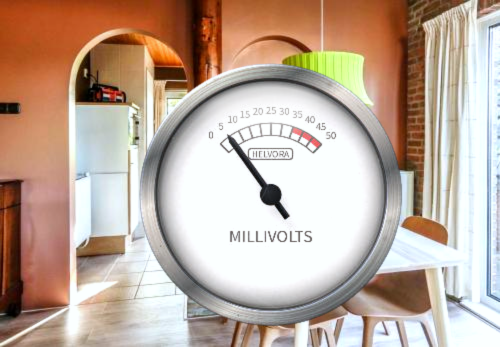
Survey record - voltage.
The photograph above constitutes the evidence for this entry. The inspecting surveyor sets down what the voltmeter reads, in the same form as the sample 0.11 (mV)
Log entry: 5 (mV)
